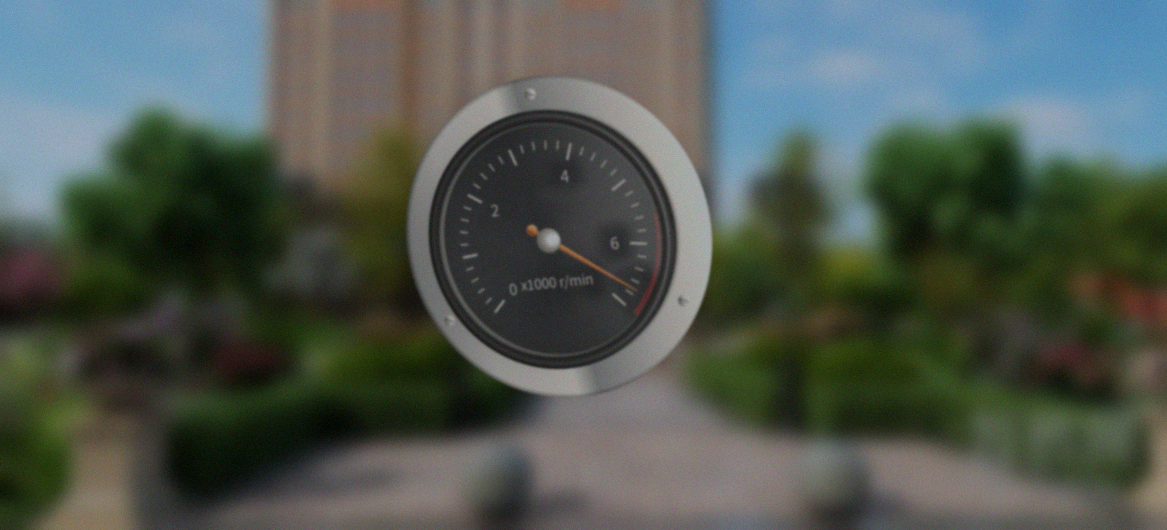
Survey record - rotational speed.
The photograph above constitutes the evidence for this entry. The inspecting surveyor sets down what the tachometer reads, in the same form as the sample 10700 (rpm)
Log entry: 6700 (rpm)
